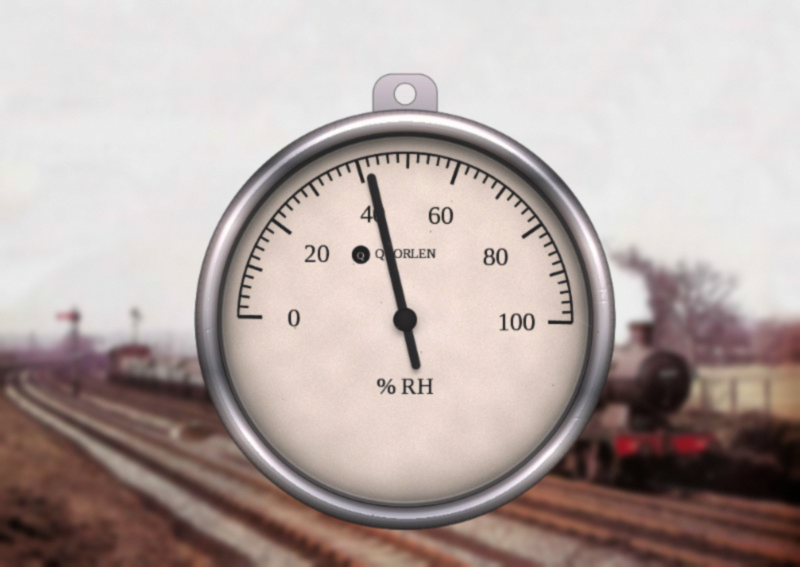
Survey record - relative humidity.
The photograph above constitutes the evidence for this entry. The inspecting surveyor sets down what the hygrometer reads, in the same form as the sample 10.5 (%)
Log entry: 42 (%)
